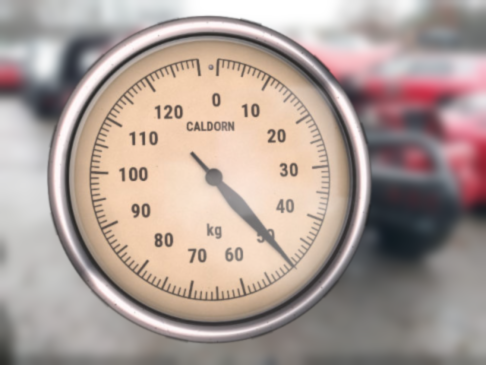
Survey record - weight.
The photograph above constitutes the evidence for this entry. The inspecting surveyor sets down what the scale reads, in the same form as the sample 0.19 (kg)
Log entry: 50 (kg)
